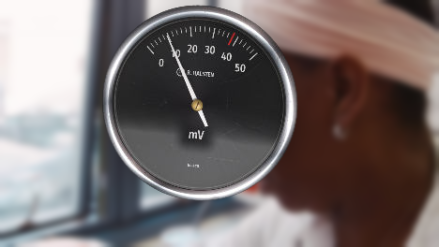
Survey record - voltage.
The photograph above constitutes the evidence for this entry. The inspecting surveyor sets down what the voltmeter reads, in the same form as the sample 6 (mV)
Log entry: 10 (mV)
